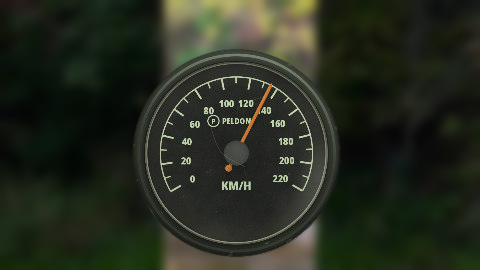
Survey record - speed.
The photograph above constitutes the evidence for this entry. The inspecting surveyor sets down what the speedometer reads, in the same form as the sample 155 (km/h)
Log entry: 135 (km/h)
